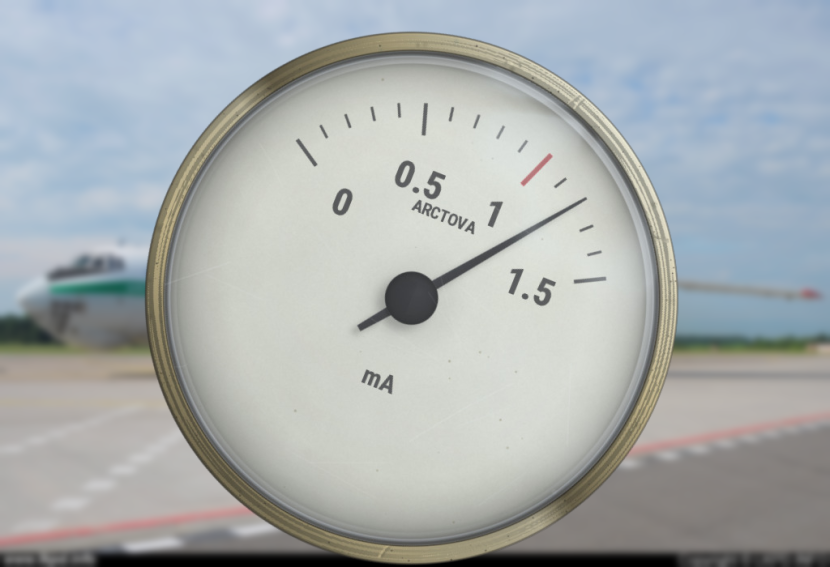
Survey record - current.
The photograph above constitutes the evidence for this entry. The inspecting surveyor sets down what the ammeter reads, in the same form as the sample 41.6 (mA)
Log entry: 1.2 (mA)
